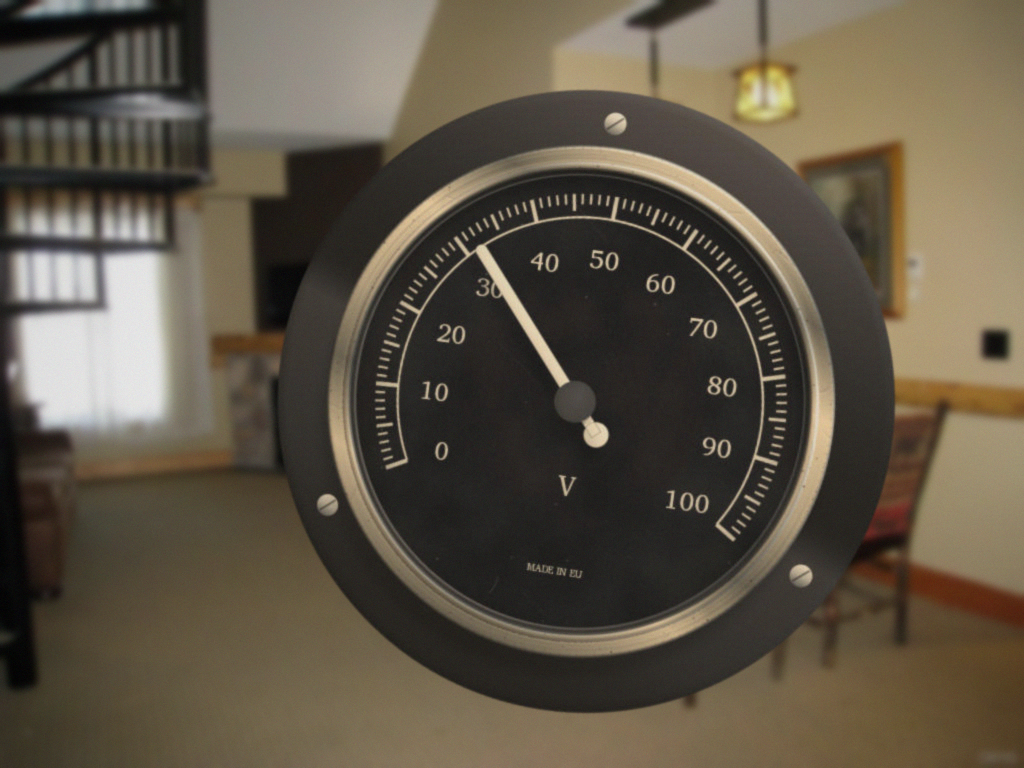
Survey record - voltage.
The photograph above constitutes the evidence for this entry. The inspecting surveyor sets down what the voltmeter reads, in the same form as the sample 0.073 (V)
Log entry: 32 (V)
